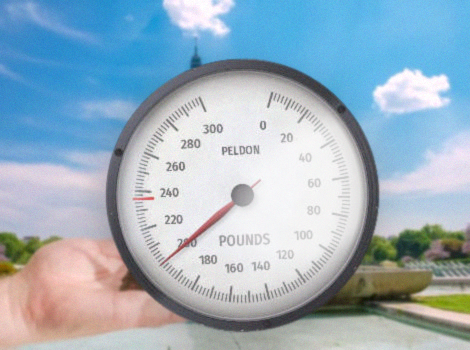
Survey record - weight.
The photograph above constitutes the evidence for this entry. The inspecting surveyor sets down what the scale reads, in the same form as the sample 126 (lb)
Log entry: 200 (lb)
